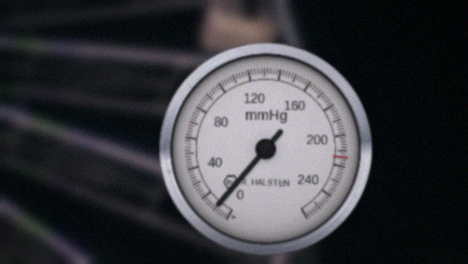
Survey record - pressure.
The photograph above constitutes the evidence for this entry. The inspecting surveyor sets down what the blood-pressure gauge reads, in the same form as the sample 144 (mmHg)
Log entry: 10 (mmHg)
